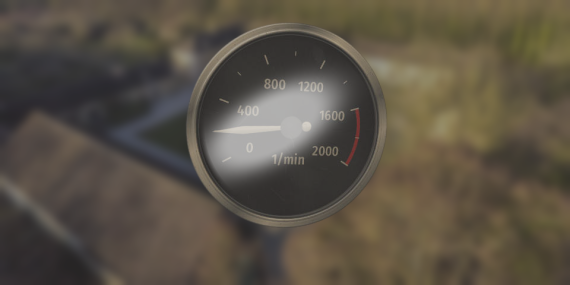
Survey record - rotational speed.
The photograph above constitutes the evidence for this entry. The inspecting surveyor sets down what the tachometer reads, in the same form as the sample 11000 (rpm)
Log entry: 200 (rpm)
